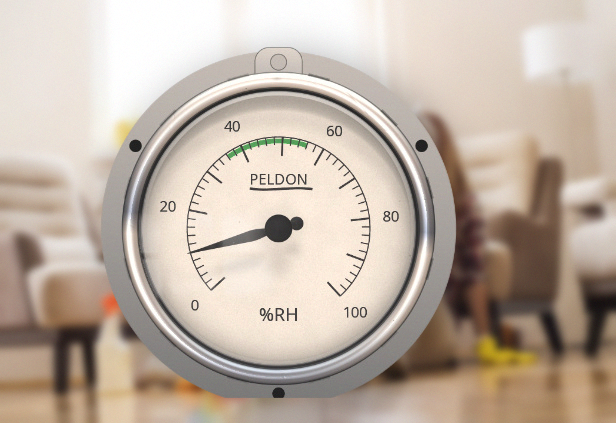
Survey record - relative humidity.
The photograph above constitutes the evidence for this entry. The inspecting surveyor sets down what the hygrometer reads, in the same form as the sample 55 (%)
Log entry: 10 (%)
